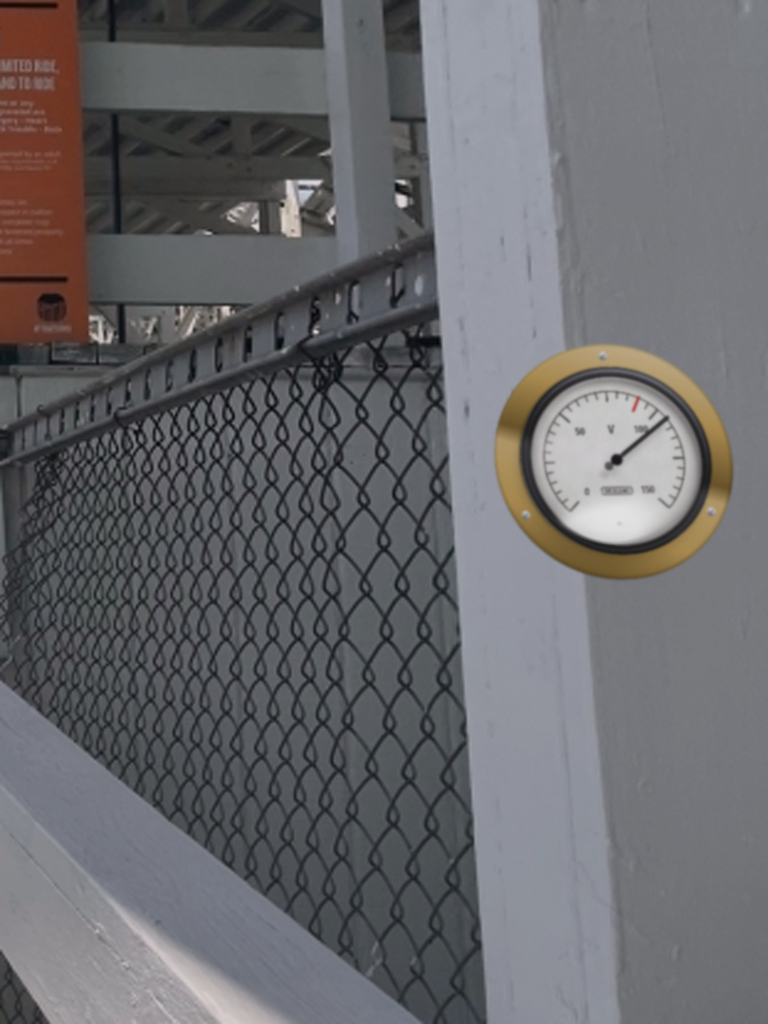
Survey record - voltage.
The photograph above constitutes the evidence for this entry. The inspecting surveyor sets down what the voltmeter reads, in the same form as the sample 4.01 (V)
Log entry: 105 (V)
